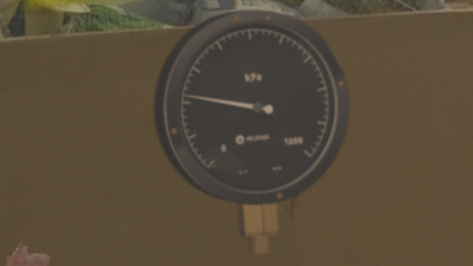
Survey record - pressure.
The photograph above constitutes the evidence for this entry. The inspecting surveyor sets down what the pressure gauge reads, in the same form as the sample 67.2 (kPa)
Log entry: 220 (kPa)
